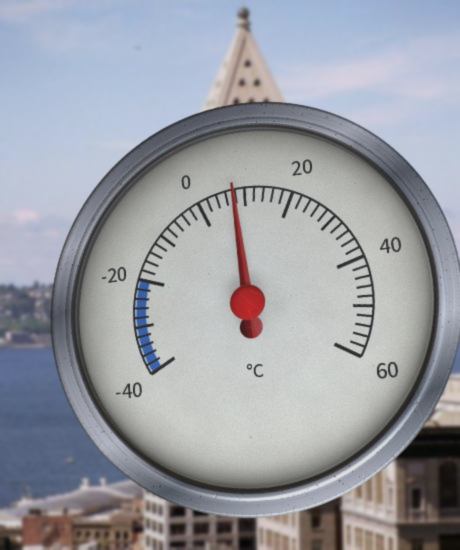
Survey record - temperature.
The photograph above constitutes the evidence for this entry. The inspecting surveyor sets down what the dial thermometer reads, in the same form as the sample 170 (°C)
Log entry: 8 (°C)
